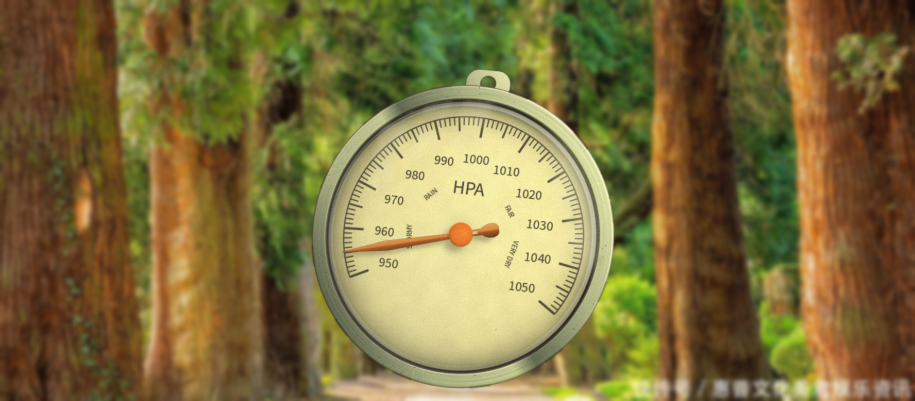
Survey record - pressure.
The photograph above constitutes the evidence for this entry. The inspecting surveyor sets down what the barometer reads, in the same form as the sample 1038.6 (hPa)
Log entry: 955 (hPa)
